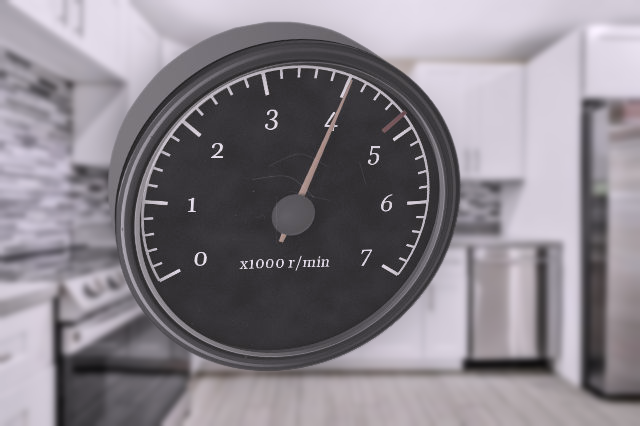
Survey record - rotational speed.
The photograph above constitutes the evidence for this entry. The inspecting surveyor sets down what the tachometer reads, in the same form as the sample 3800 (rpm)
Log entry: 4000 (rpm)
